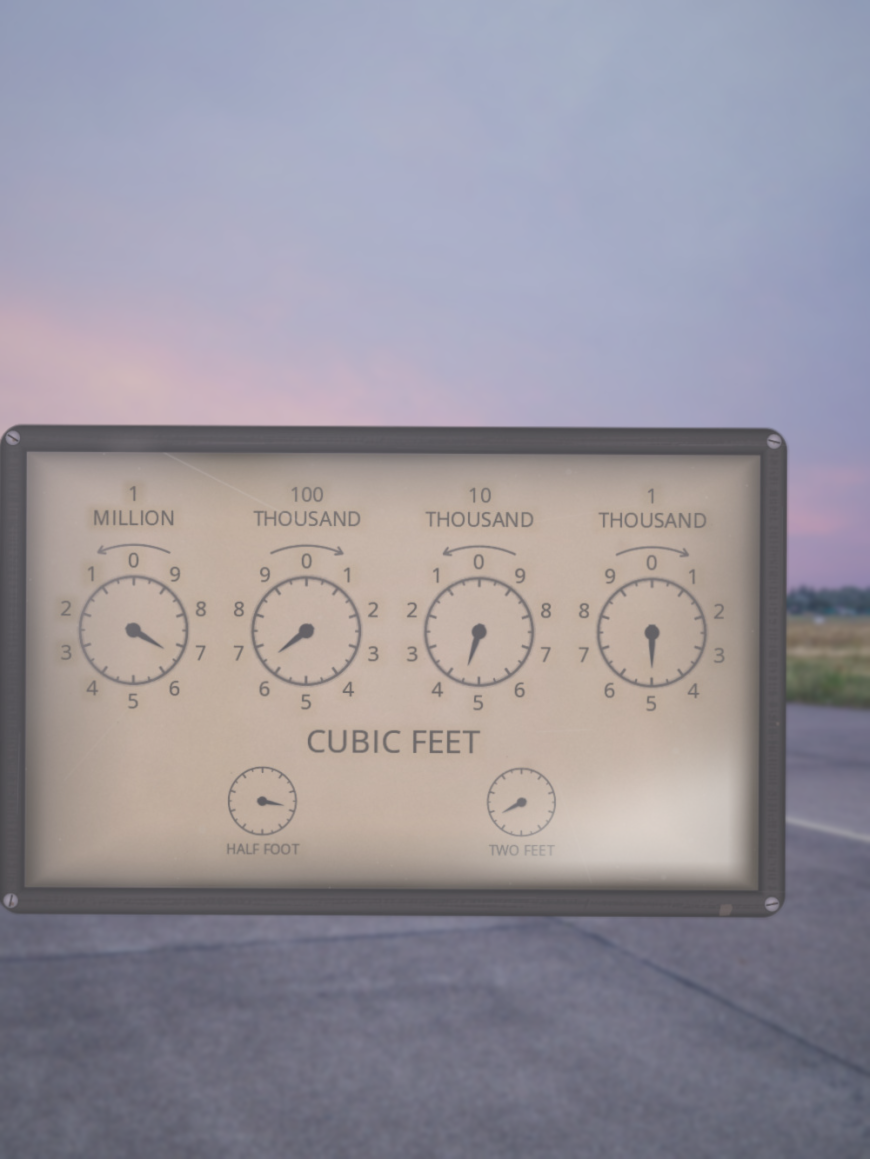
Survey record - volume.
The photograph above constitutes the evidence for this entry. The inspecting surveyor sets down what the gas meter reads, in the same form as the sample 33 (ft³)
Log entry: 664500 (ft³)
